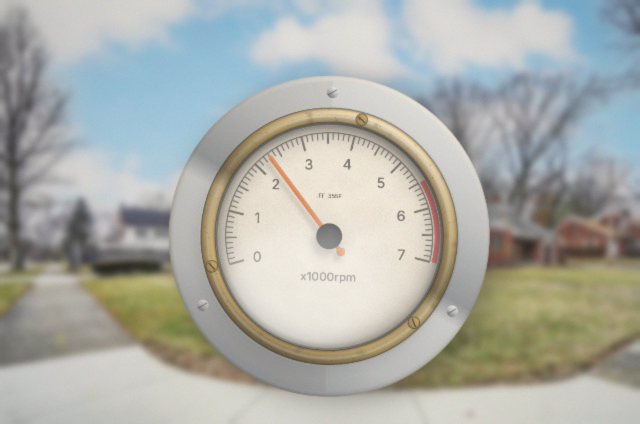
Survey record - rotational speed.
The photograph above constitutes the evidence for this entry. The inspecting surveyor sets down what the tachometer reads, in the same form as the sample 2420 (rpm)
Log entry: 2300 (rpm)
